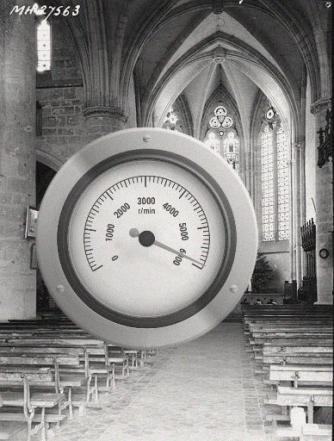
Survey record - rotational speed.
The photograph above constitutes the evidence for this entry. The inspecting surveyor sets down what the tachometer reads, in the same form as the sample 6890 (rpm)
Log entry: 5900 (rpm)
